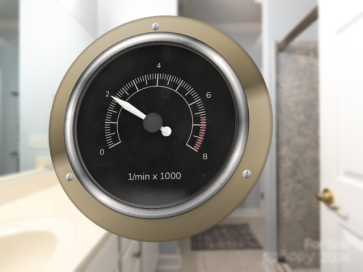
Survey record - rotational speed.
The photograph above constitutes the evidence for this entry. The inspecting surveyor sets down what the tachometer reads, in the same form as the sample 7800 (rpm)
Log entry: 2000 (rpm)
